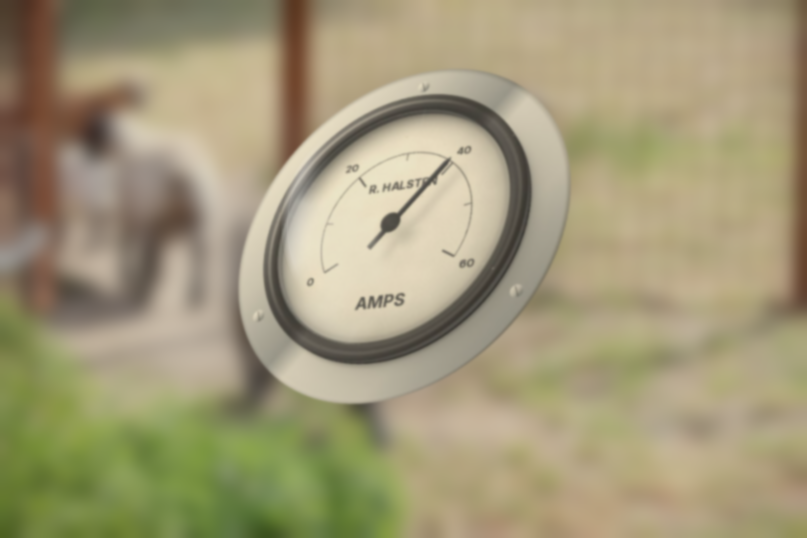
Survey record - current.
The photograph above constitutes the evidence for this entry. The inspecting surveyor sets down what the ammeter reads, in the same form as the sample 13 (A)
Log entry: 40 (A)
